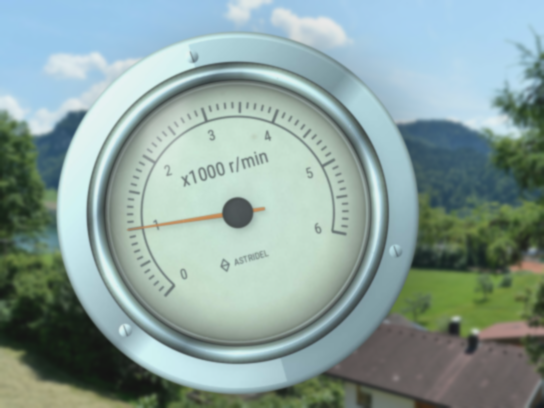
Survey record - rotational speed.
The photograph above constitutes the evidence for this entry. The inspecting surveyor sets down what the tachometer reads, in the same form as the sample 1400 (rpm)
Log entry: 1000 (rpm)
